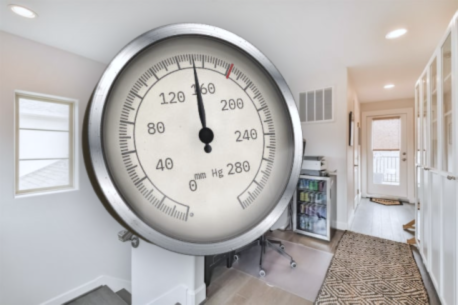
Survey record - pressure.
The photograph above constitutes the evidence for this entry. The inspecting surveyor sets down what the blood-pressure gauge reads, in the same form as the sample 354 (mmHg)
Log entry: 150 (mmHg)
